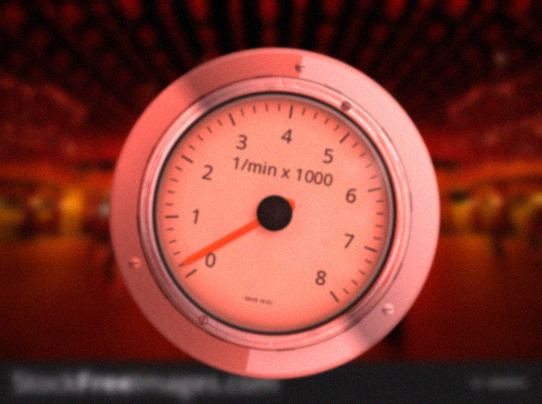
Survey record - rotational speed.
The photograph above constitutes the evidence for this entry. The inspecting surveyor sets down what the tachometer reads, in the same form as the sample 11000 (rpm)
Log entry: 200 (rpm)
